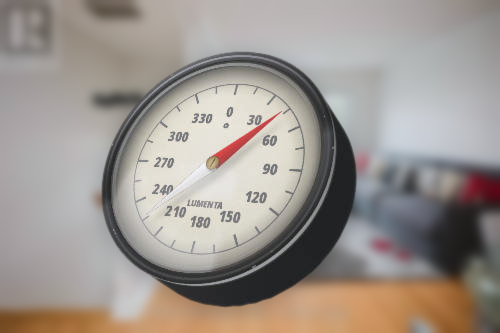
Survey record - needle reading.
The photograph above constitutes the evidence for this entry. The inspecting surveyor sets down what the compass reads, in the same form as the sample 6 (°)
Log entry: 45 (°)
